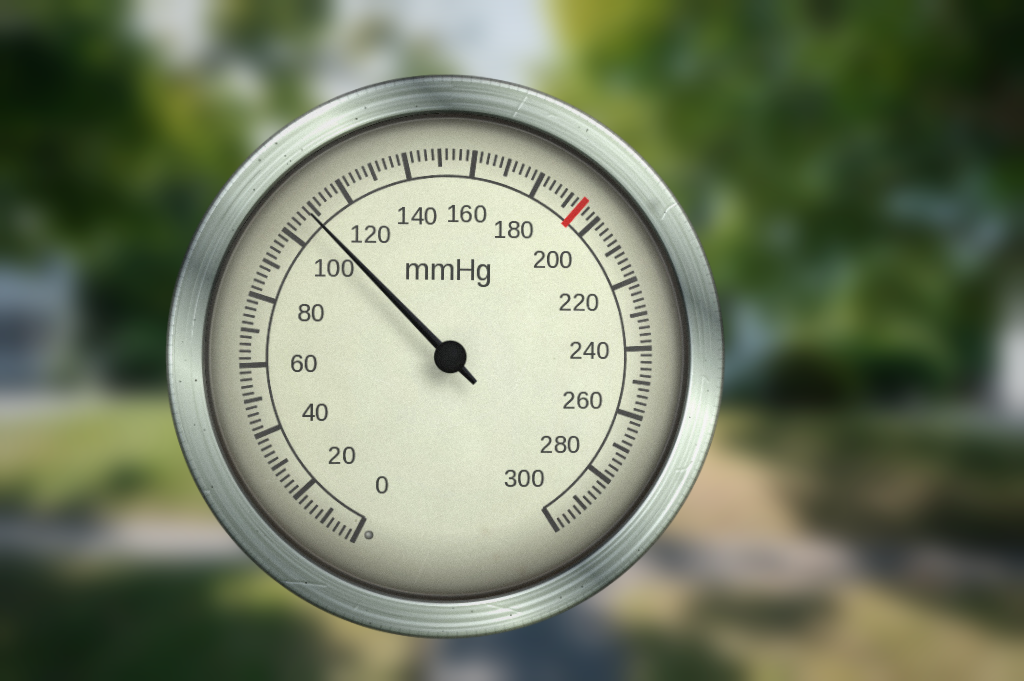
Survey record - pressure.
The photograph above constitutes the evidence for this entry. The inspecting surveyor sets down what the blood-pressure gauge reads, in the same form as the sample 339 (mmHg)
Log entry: 108 (mmHg)
